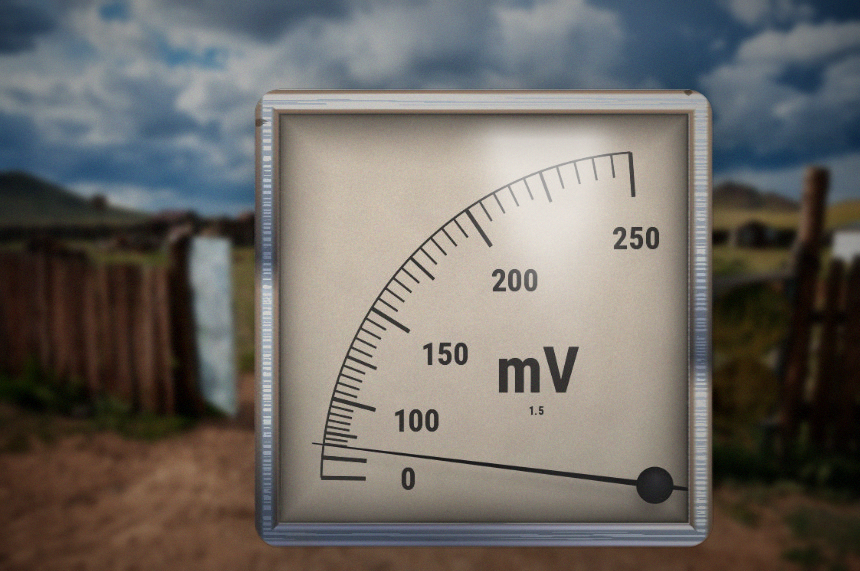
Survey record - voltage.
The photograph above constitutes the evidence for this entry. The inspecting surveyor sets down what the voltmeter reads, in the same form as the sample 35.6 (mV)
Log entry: 65 (mV)
